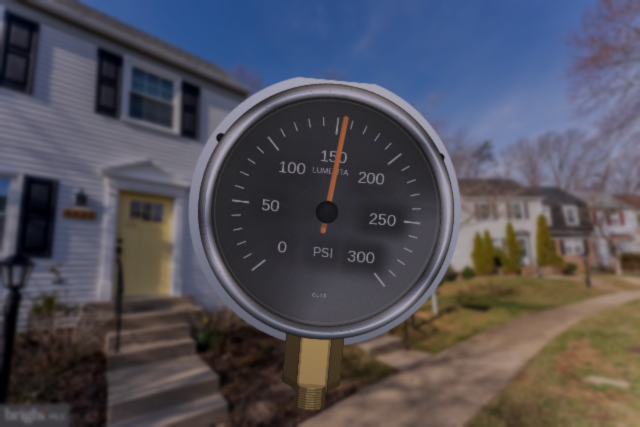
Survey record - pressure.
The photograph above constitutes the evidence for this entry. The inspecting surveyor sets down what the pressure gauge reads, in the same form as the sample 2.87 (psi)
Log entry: 155 (psi)
